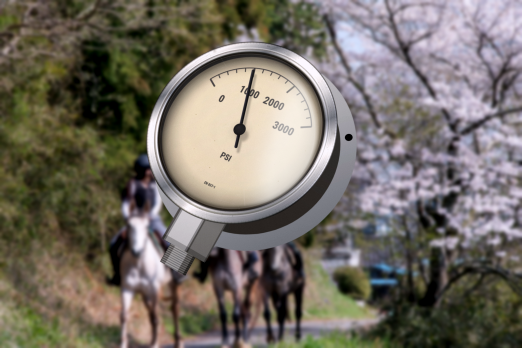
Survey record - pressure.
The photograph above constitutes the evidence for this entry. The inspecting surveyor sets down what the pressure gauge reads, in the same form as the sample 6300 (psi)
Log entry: 1000 (psi)
